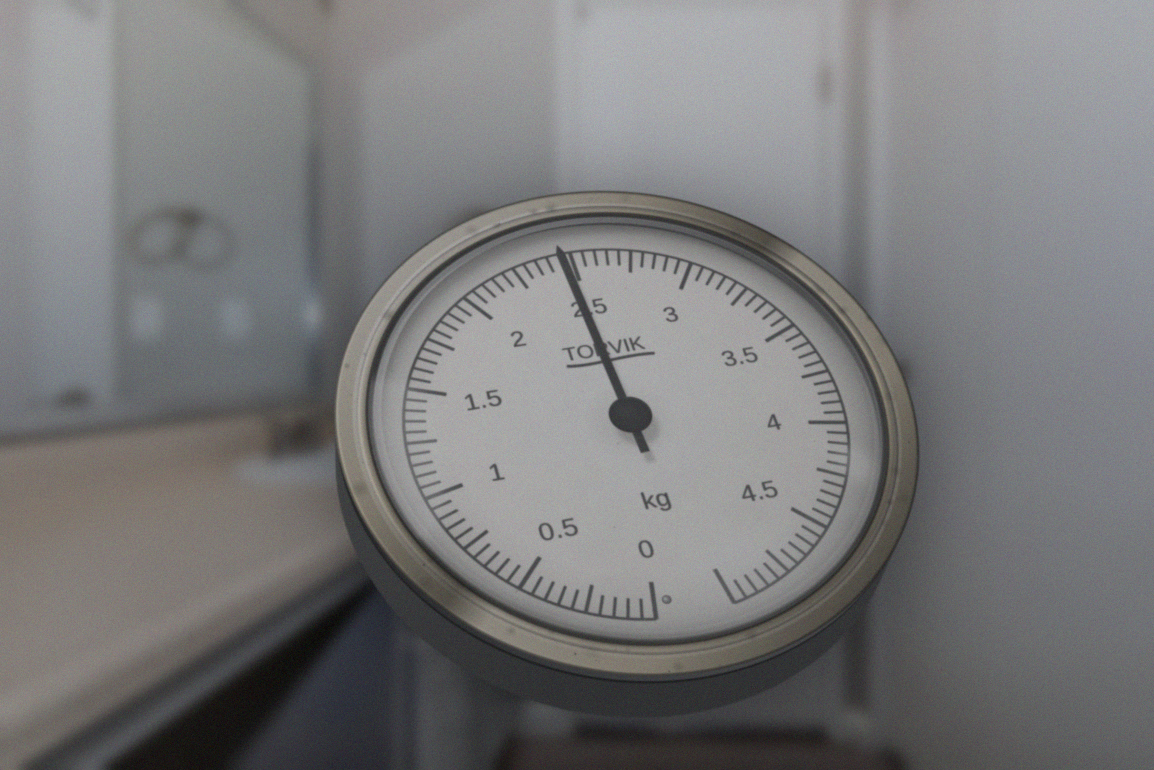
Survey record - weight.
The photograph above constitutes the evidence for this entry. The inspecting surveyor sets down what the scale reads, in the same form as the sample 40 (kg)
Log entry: 2.45 (kg)
